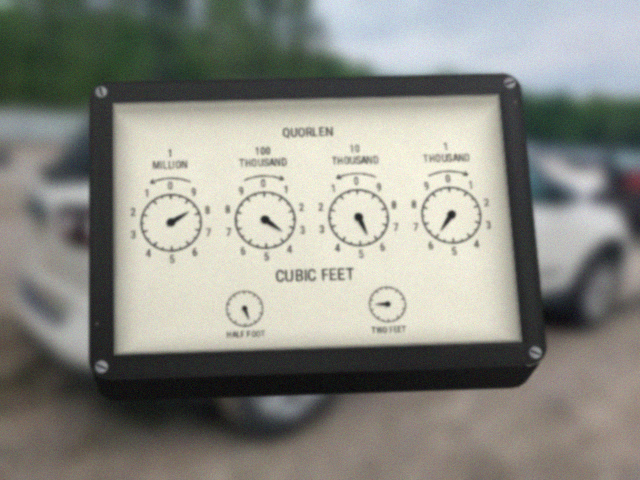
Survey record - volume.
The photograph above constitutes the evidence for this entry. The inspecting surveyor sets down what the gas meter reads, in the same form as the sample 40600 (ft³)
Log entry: 835600 (ft³)
